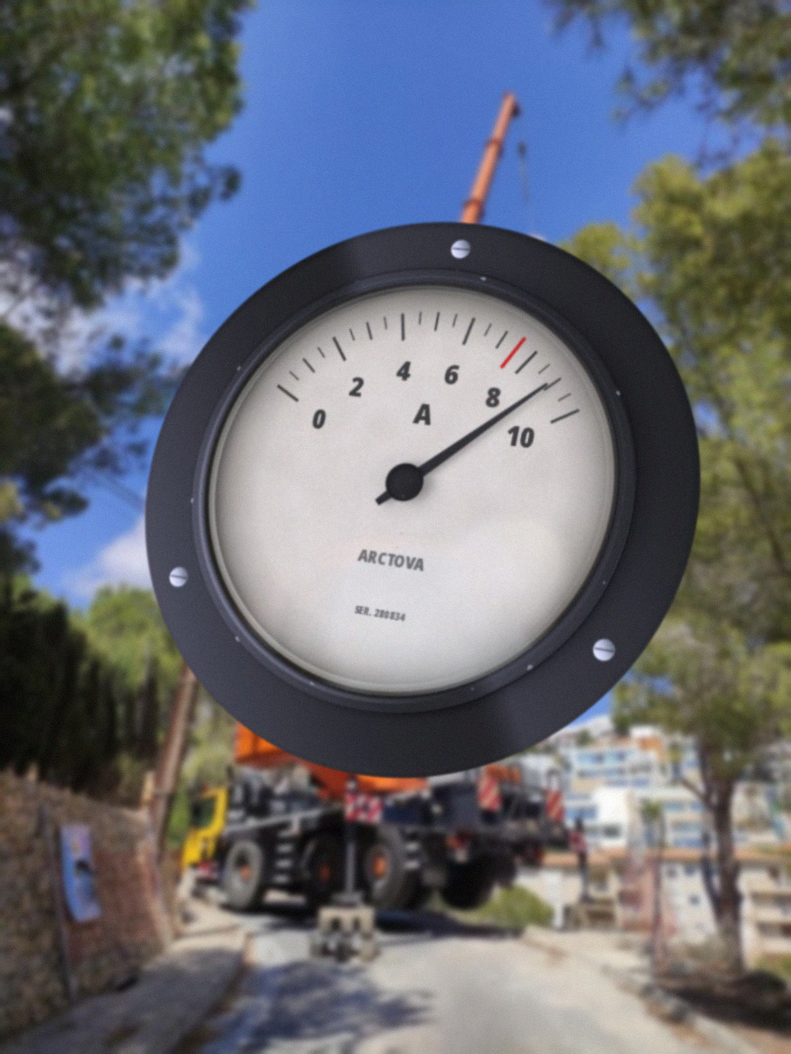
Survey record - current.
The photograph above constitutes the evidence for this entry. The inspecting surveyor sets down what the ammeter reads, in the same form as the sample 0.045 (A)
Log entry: 9 (A)
